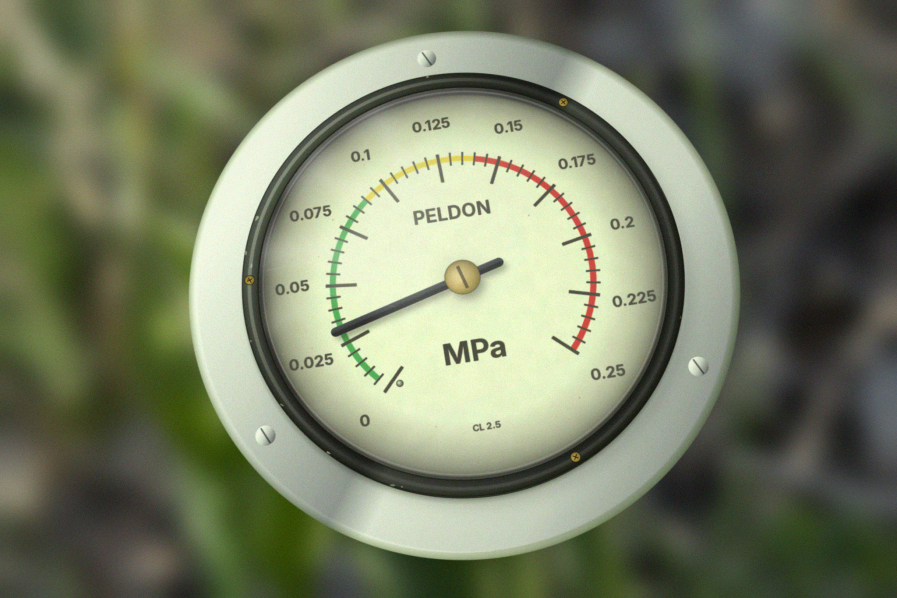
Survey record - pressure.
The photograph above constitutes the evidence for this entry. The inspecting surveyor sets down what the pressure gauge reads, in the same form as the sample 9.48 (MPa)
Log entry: 0.03 (MPa)
